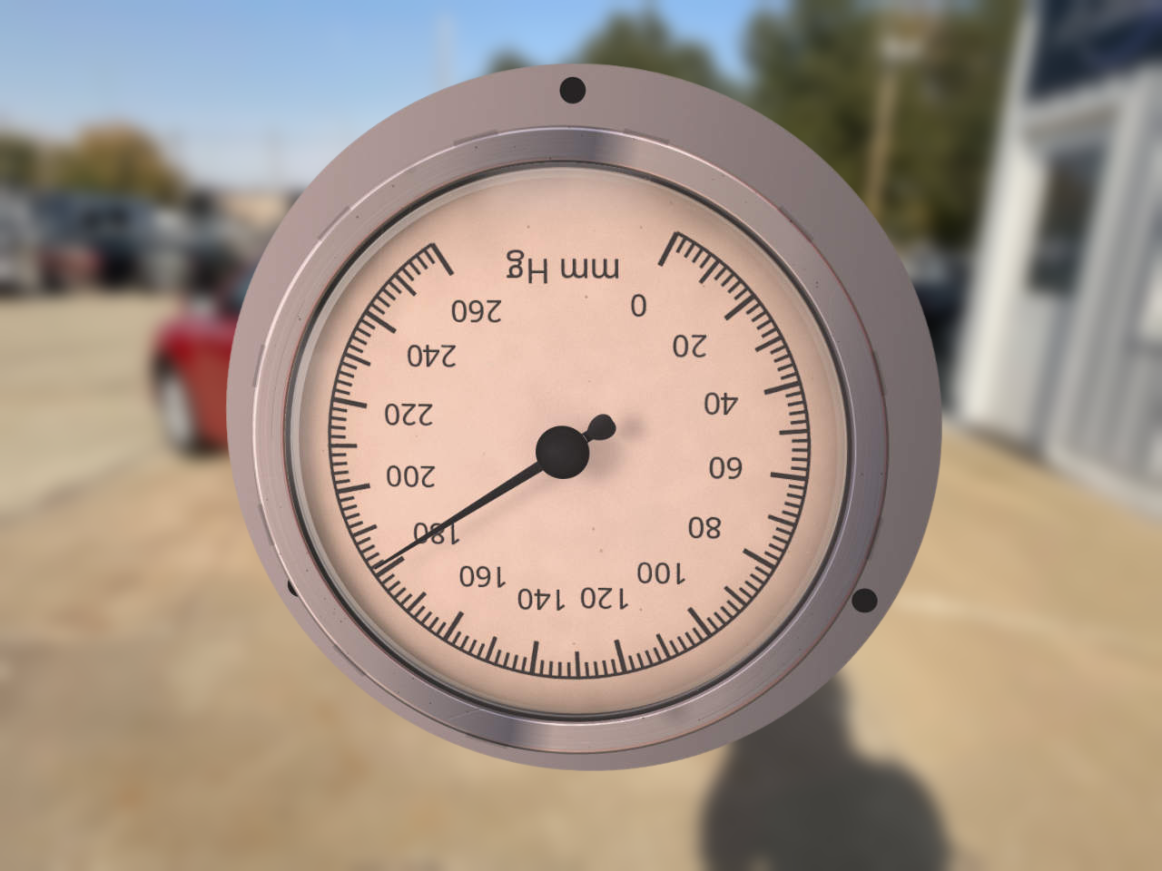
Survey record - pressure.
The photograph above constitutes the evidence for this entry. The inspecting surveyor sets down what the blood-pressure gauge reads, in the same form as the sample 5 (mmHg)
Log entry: 182 (mmHg)
